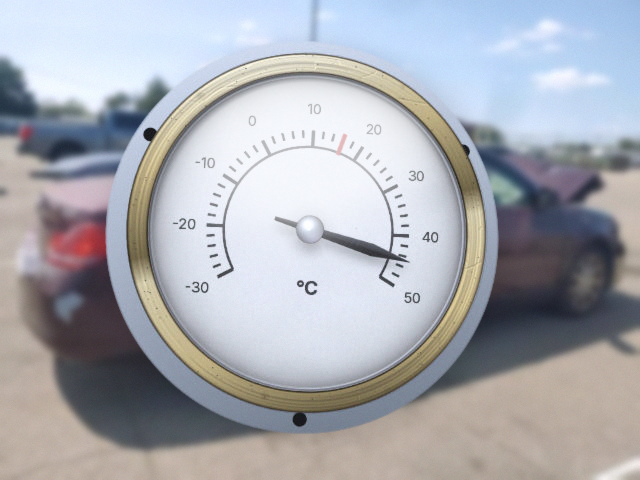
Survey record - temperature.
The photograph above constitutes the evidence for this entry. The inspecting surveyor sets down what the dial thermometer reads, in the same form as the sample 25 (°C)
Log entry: 45 (°C)
